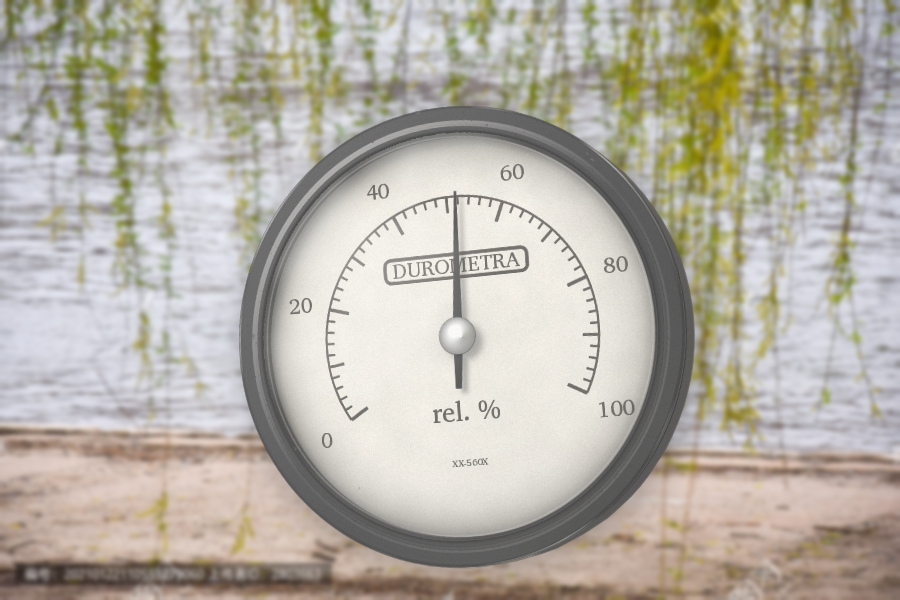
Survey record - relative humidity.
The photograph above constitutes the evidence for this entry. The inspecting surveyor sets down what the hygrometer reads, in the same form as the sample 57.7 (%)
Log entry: 52 (%)
